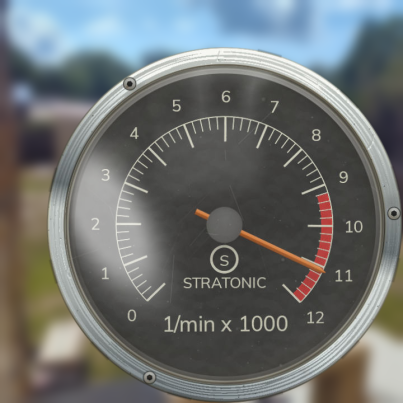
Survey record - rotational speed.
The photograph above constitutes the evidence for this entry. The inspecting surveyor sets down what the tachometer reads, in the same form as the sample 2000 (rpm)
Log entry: 11100 (rpm)
